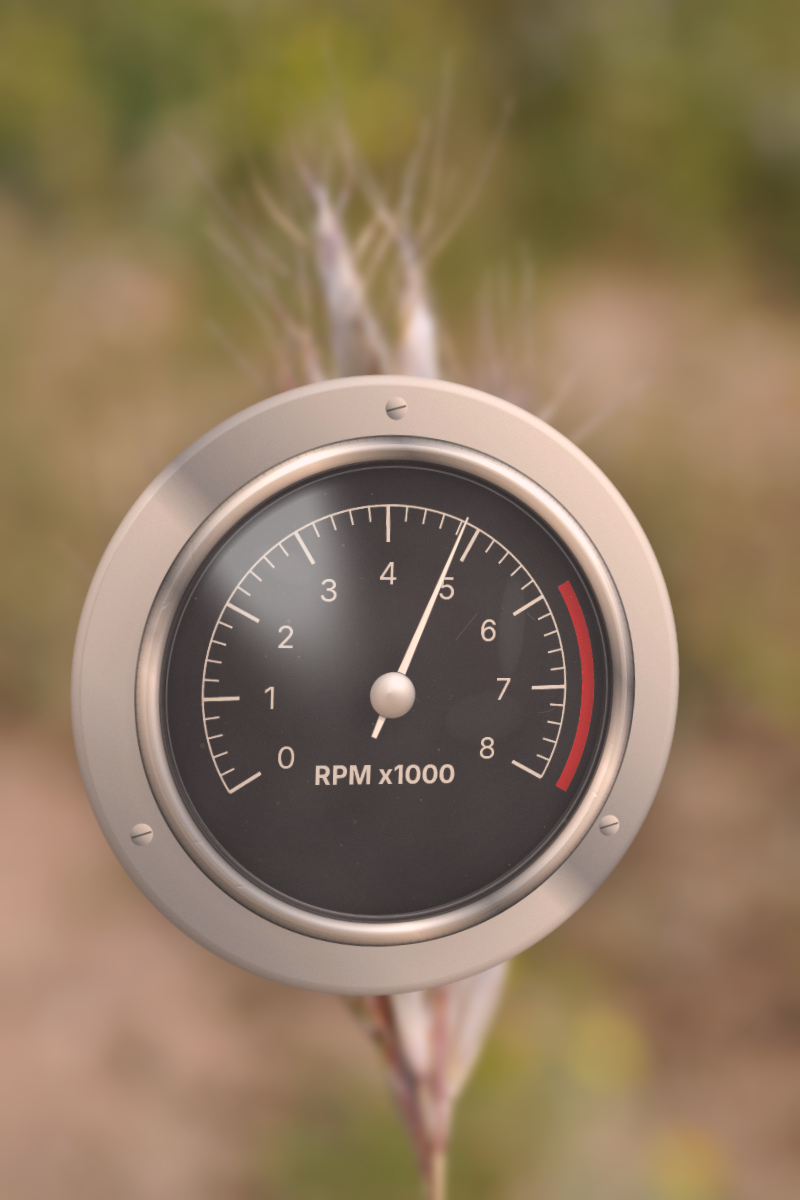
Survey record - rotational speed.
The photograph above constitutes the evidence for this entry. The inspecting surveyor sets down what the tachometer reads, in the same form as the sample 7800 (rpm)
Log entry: 4800 (rpm)
